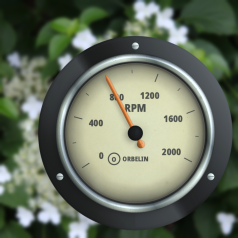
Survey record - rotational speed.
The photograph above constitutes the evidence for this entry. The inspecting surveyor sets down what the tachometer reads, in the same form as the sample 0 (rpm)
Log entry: 800 (rpm)
